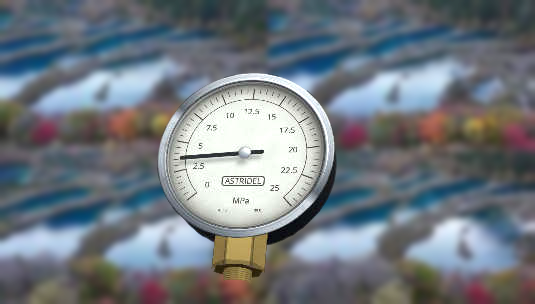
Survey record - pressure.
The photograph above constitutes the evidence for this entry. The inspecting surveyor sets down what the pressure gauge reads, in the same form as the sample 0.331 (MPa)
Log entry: 3.5 (MPa)
